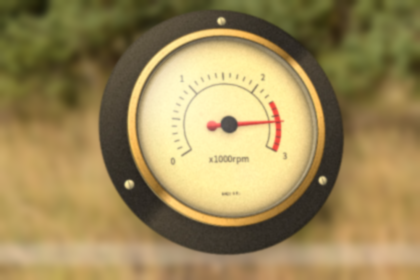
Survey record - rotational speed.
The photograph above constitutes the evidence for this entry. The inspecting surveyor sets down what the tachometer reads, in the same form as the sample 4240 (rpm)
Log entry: 2600 (rpm)
